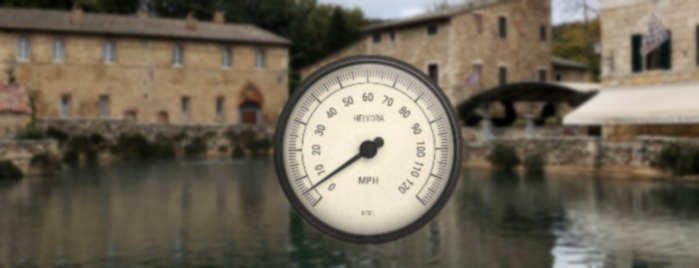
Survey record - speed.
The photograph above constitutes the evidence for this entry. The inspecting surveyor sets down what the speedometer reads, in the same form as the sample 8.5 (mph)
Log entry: 5 (mph)
